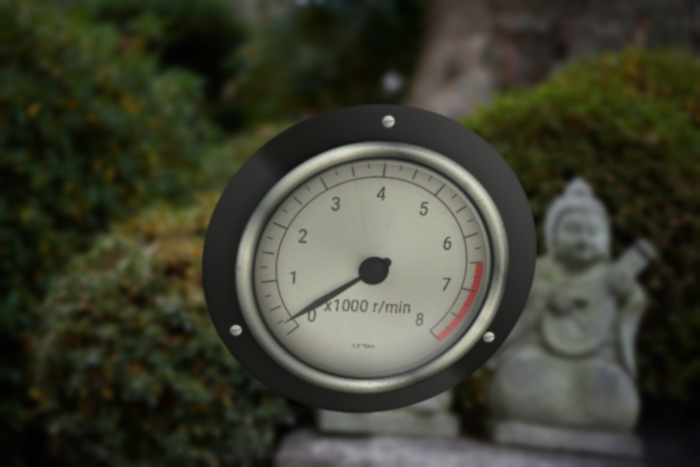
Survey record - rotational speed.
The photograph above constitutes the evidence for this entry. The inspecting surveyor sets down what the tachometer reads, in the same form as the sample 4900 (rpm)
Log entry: 250 (rpm)
